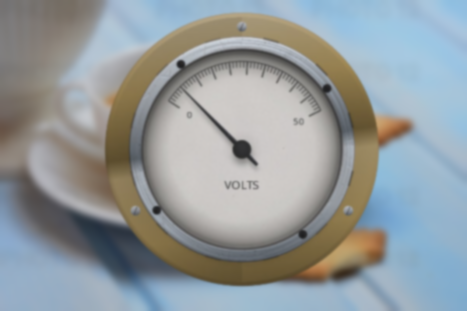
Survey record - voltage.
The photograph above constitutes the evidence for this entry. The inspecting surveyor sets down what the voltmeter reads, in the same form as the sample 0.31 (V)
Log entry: 5 (V)
